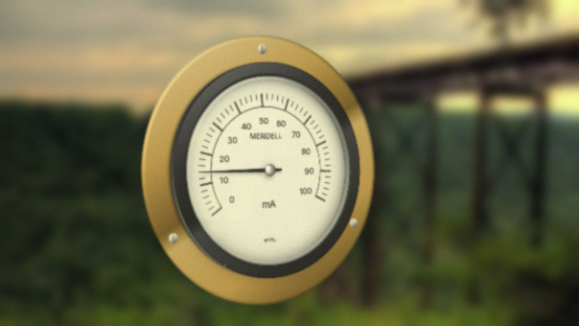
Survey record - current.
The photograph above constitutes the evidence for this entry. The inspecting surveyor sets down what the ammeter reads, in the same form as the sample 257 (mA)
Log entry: 14 (mA)
